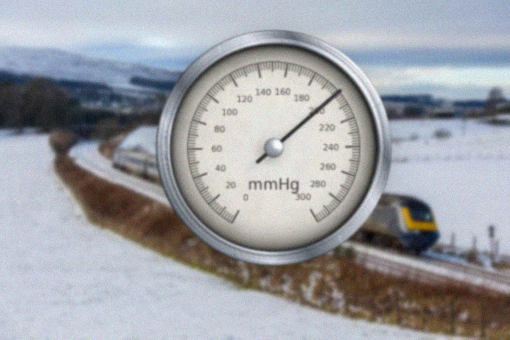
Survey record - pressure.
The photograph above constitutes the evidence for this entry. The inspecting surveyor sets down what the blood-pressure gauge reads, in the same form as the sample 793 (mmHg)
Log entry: 200 (mmHg)
